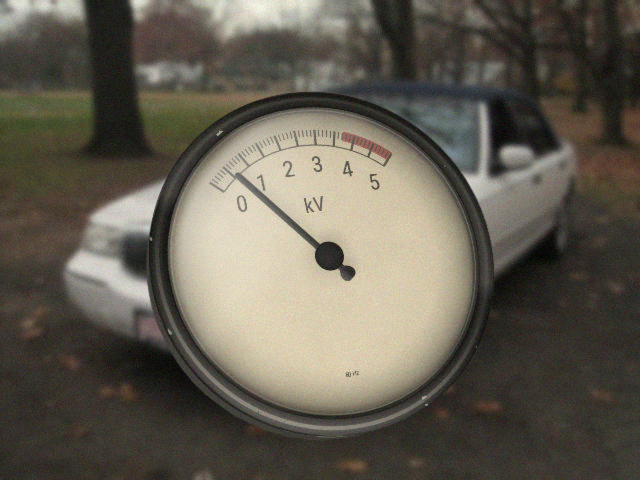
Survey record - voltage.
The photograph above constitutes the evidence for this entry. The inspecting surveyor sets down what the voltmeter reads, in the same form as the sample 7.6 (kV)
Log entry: 0.5 (kV)
